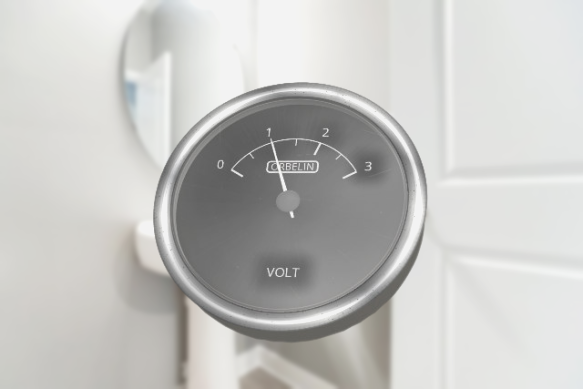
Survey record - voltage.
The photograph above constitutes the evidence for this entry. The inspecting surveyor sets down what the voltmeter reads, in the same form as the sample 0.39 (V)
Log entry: 1 (V)
